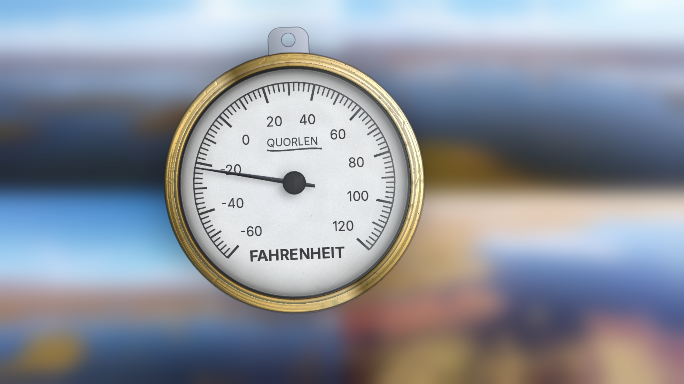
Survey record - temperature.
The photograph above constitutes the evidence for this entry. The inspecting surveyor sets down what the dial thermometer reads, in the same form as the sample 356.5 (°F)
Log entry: -22 (°F)
